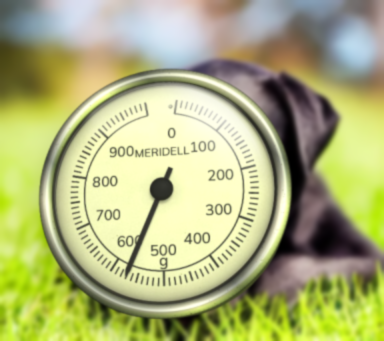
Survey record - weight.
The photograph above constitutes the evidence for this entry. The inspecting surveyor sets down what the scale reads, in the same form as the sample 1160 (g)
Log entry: 570 (g)
